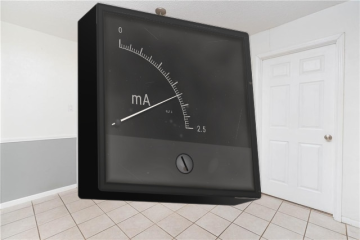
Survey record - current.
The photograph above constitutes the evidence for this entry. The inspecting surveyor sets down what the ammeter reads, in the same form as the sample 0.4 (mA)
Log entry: 1.75 (mA)
